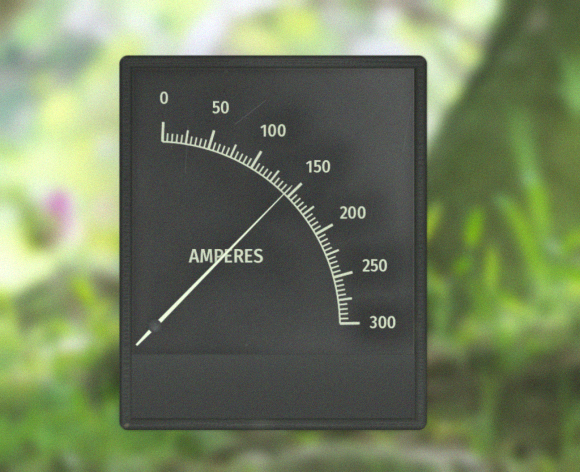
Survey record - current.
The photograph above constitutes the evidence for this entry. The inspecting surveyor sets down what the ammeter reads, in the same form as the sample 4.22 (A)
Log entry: 145 (A)
